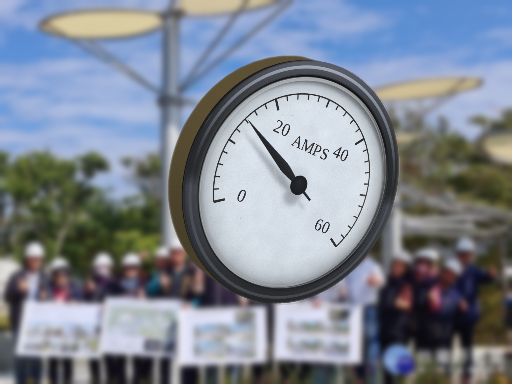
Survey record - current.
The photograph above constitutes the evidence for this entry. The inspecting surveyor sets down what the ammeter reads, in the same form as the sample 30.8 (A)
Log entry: 14 (A)
